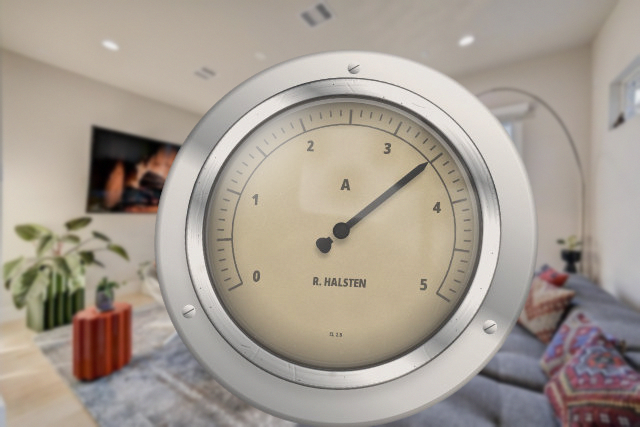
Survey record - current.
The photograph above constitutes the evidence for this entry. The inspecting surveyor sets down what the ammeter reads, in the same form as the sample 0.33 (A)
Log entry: 3.5 (A)
